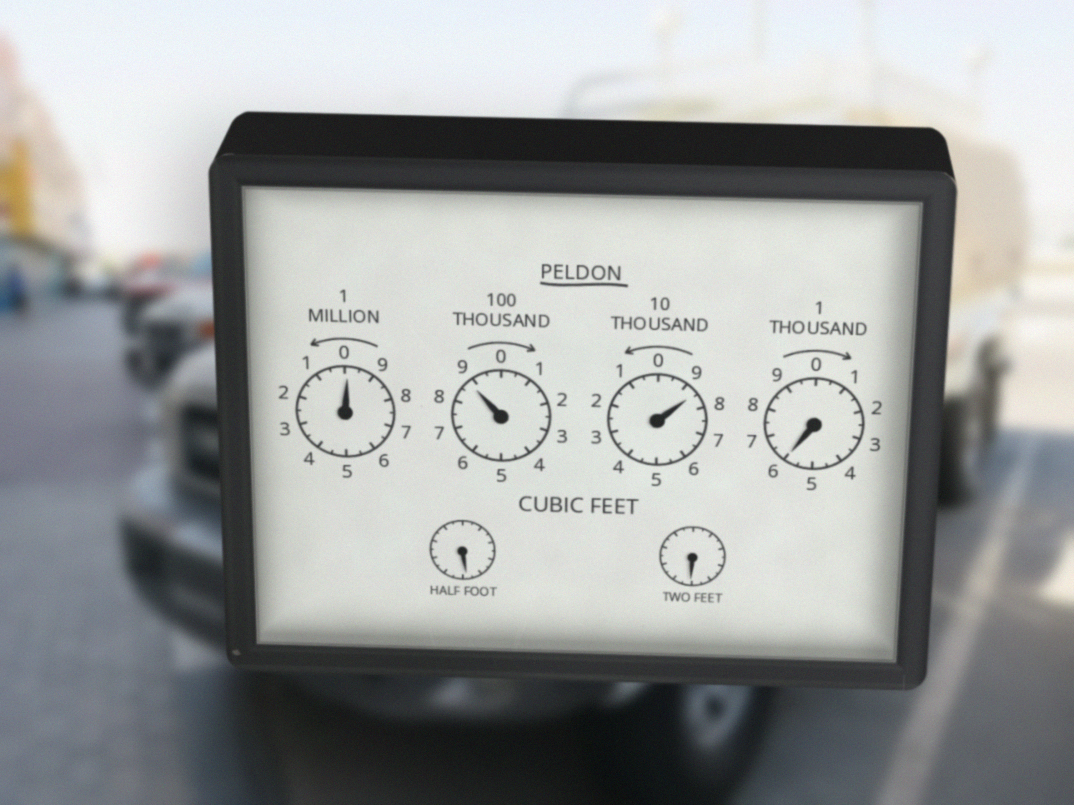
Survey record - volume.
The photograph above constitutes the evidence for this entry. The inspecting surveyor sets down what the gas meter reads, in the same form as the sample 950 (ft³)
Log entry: 988600 (ft³)
